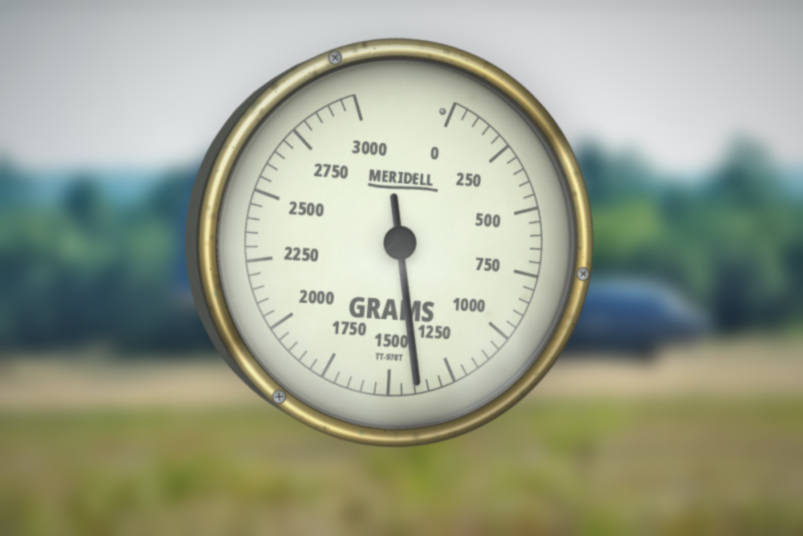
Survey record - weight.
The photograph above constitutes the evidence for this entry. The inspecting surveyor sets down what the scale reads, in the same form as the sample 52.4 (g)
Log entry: 1400 (g)
